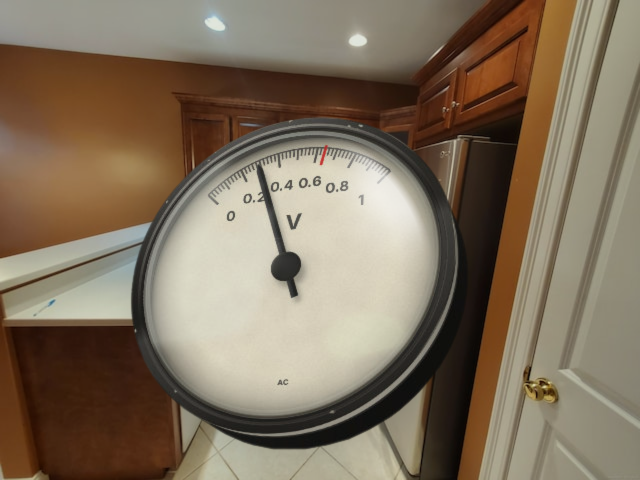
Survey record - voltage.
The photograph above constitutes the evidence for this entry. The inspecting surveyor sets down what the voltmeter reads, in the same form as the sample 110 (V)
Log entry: 0.3 (V)
